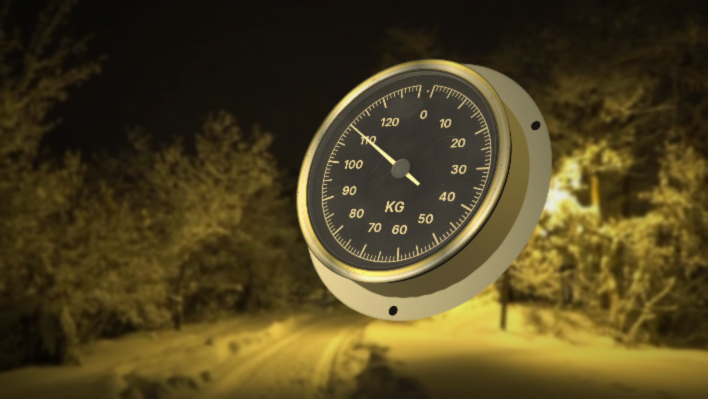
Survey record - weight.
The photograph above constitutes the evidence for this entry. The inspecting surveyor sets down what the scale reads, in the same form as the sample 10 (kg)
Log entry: 110 (kg)
